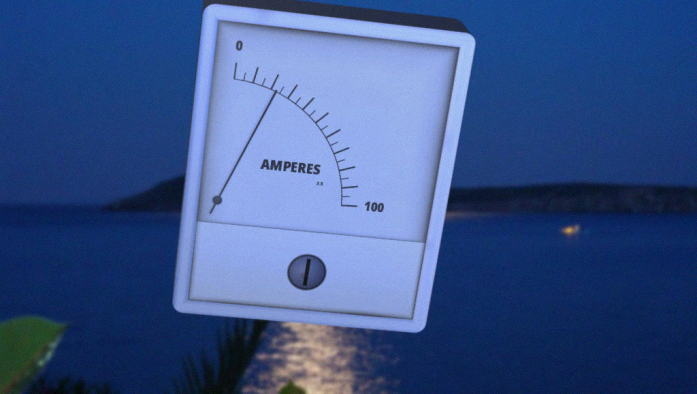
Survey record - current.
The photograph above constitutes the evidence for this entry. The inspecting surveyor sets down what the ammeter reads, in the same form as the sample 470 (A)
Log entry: 22.5 (A)
